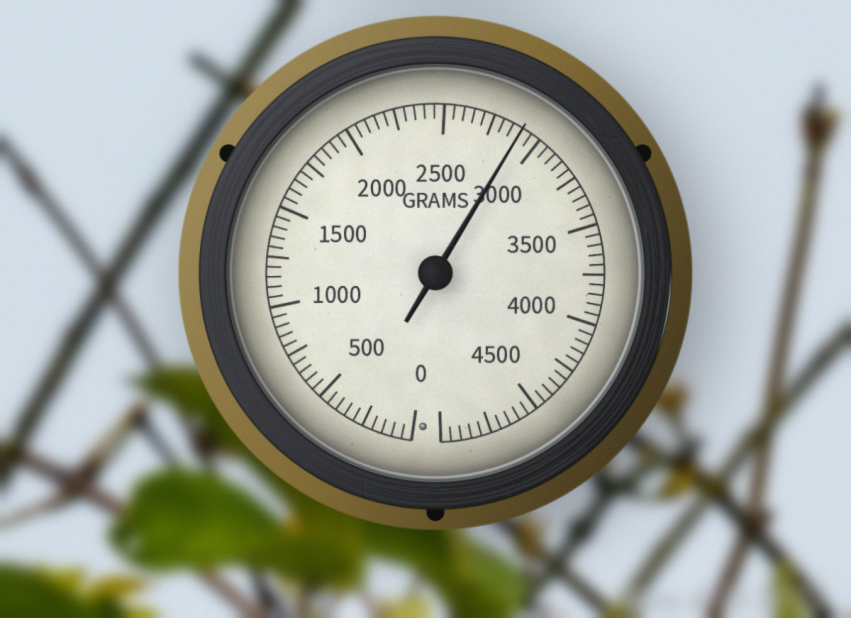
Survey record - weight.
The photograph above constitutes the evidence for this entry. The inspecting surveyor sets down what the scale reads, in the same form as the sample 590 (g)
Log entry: 2900 (g)
